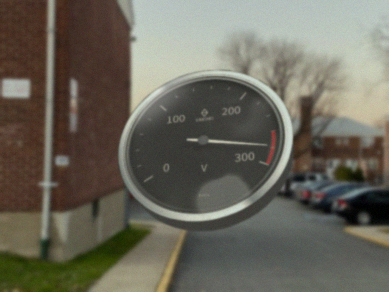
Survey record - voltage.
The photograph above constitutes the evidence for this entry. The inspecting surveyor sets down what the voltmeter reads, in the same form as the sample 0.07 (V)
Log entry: 280 (V)
